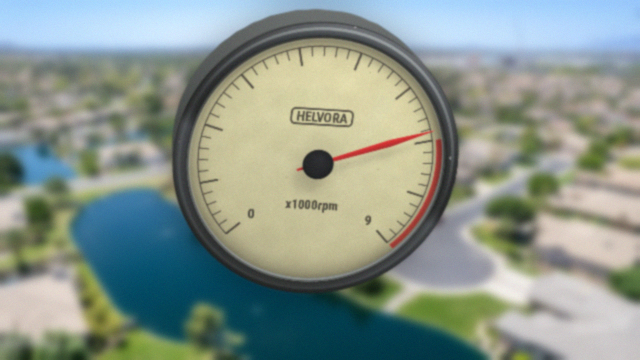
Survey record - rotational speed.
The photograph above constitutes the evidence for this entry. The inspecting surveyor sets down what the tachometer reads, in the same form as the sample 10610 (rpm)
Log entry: 6800 (rpm)
